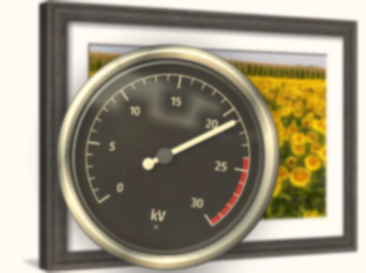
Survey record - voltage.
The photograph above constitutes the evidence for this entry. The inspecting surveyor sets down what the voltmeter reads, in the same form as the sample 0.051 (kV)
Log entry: 21 (kV)
